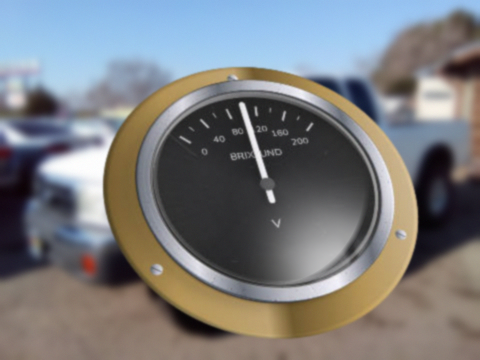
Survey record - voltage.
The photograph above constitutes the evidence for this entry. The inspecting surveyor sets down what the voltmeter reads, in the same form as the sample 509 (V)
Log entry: 100 (V)
